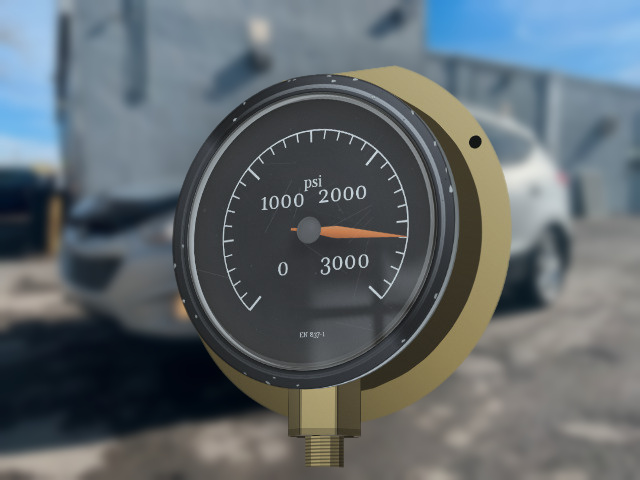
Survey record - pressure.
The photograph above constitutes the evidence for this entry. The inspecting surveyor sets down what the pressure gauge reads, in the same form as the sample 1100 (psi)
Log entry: 2600 (psi)
